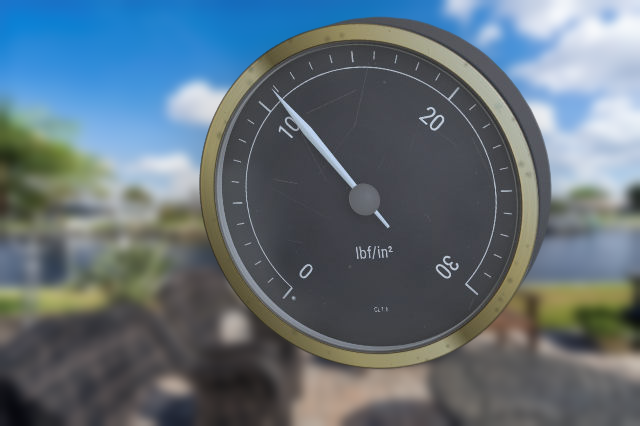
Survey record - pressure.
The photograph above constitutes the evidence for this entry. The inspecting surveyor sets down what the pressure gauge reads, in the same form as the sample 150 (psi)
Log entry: 11 (psi)
